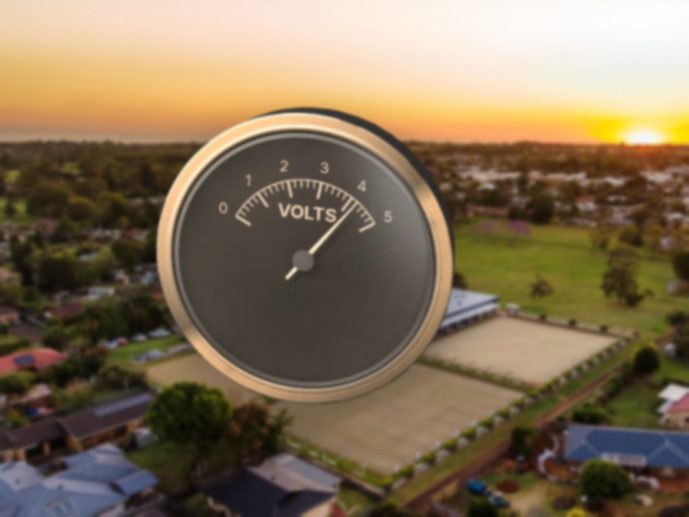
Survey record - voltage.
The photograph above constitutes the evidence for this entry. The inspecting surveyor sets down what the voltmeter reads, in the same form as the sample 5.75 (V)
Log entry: 4.2 (V)
